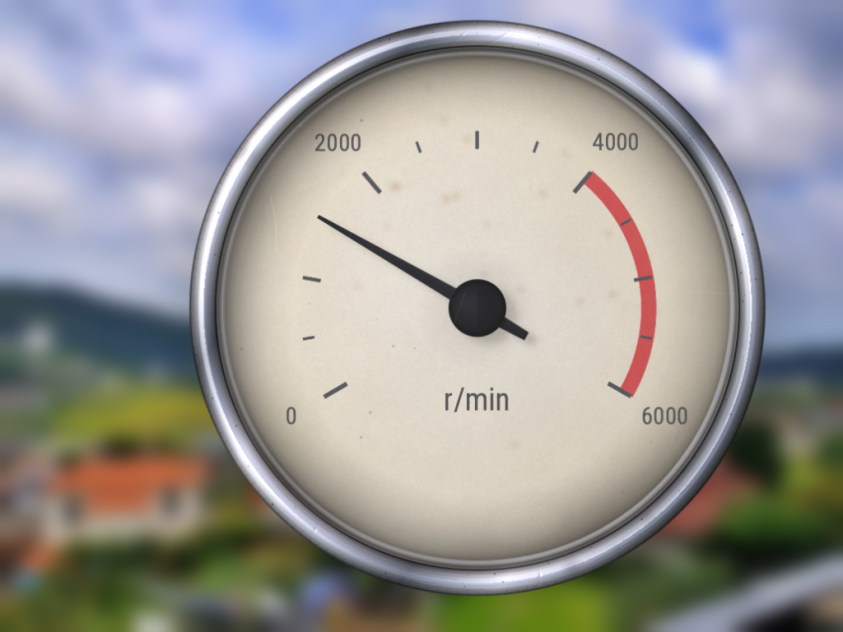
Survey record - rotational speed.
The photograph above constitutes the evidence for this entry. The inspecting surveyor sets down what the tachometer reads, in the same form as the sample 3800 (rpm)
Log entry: 1500 (rpm)
